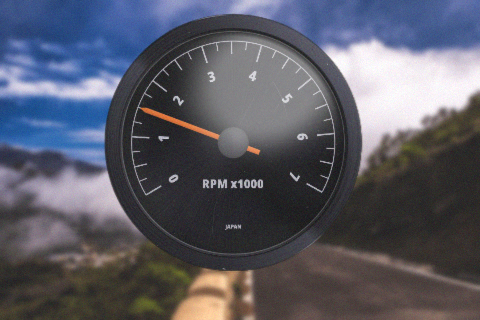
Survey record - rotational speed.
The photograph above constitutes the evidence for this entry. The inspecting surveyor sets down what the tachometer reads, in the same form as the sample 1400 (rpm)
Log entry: 1500 (rpm)
